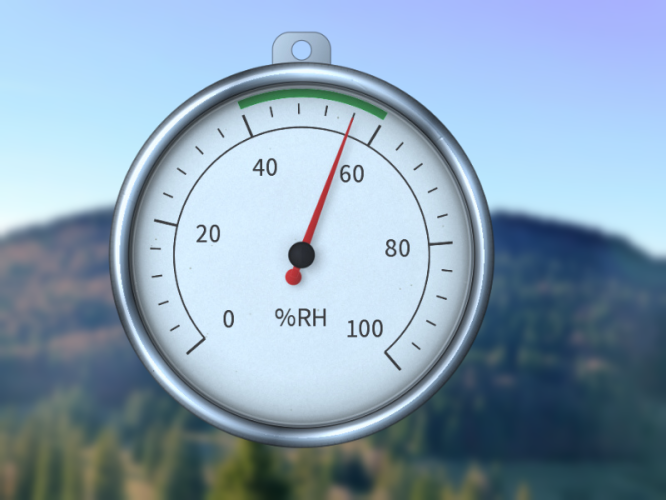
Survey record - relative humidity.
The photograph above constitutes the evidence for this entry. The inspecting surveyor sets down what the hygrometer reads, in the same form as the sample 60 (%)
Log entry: 56 (%)
